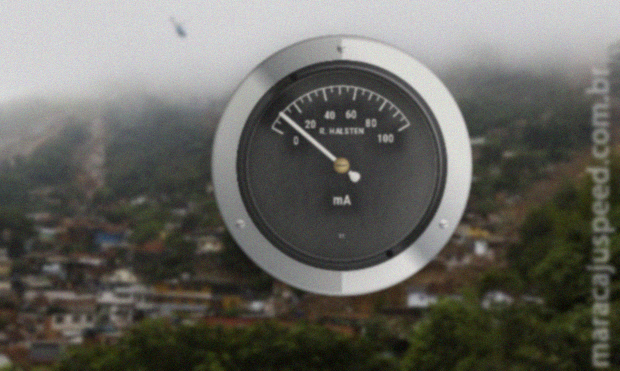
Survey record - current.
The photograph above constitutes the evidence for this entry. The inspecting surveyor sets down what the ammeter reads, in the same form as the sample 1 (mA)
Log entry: 10 (mA)
